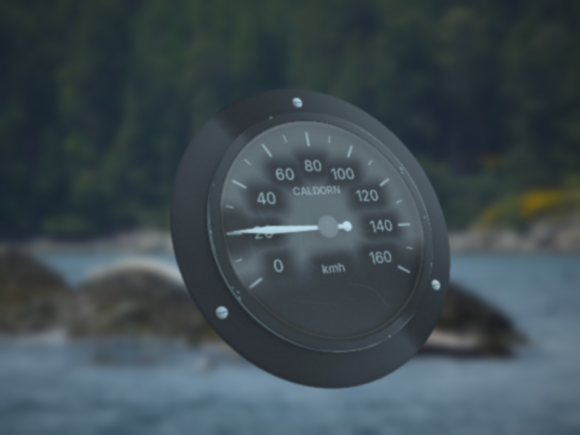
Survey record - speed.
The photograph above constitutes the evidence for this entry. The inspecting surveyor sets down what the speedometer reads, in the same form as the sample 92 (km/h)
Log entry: 20 (km/h)
